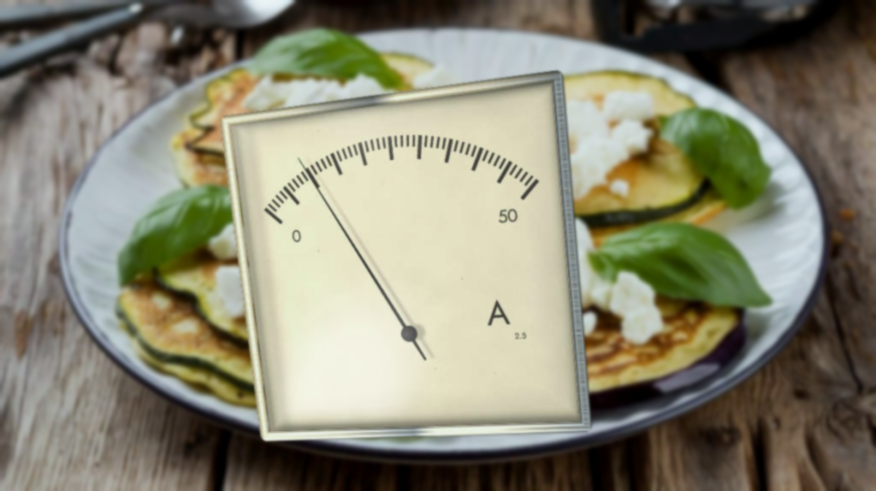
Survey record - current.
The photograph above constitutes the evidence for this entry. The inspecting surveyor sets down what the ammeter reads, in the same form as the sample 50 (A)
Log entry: 10 (A)
